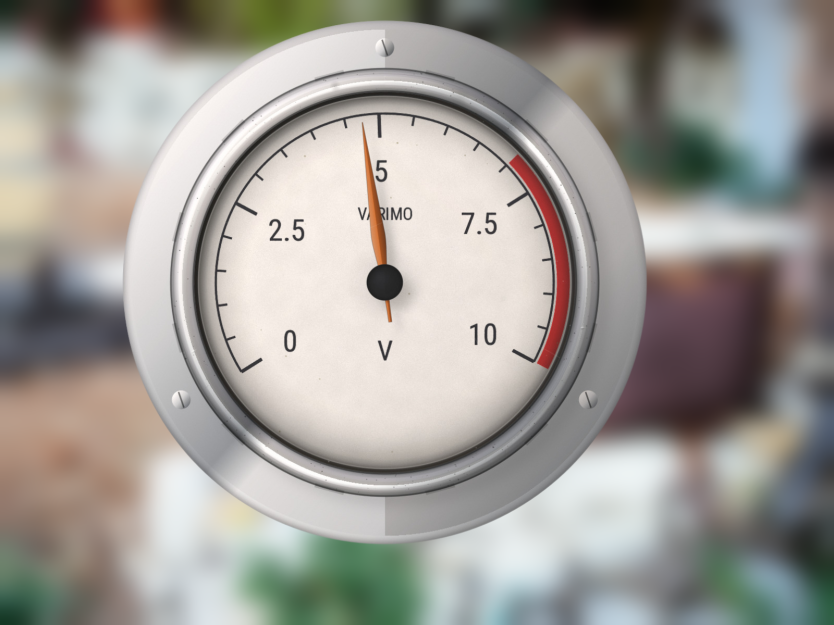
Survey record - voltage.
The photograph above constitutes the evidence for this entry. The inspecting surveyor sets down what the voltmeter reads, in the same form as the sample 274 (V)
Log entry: 4.75 (V)
